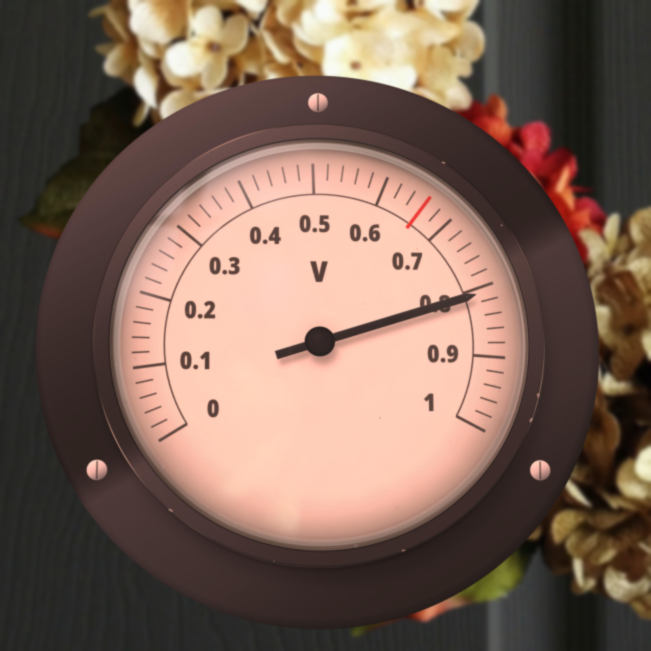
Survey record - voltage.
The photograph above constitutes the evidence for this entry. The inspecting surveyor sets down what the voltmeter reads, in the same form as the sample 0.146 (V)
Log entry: 0.81 (V)
